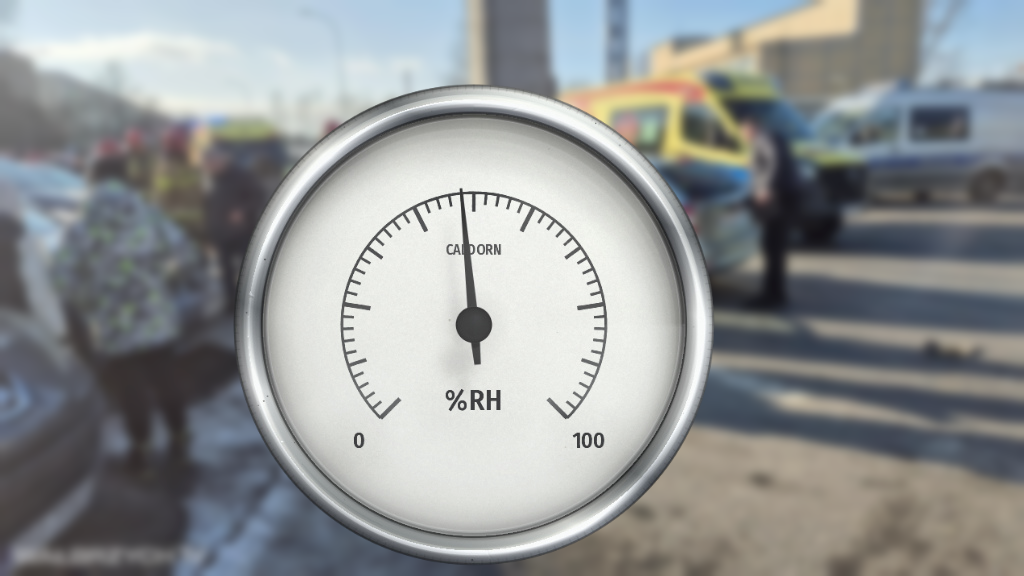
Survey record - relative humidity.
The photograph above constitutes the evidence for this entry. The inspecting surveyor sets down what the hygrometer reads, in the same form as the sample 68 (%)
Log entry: 48 (%)
